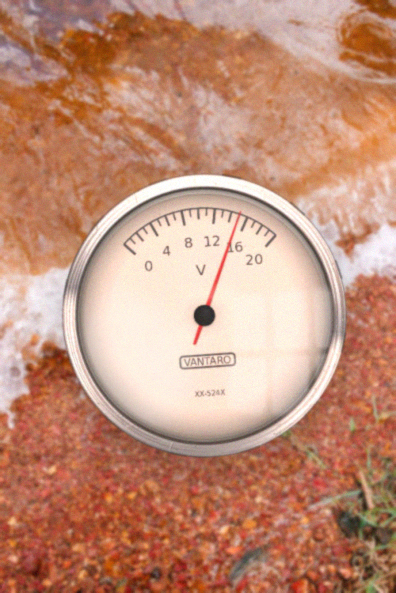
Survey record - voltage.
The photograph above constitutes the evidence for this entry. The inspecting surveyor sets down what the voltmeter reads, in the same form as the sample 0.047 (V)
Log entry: 15 (V)
